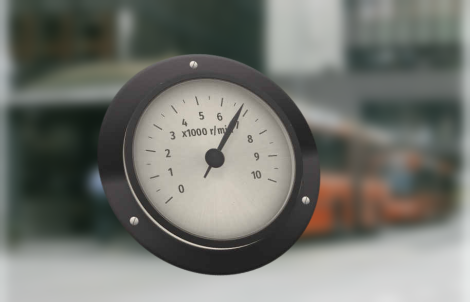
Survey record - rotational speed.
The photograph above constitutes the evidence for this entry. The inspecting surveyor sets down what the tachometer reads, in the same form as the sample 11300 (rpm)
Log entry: 6750 (rpm)
